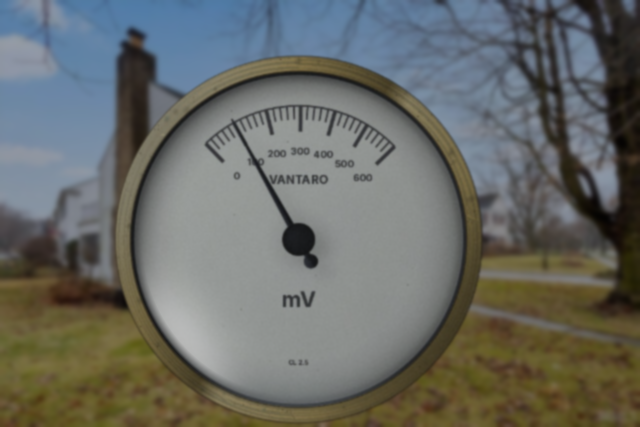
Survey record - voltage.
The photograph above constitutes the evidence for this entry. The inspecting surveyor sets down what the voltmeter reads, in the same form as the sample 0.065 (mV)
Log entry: 100 (mV)
